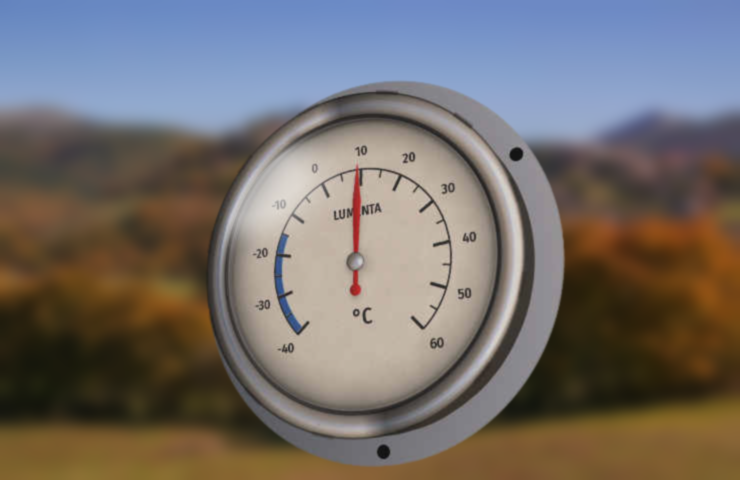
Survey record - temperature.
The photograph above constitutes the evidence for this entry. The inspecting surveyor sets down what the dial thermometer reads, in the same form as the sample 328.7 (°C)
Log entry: 10 (°C)
